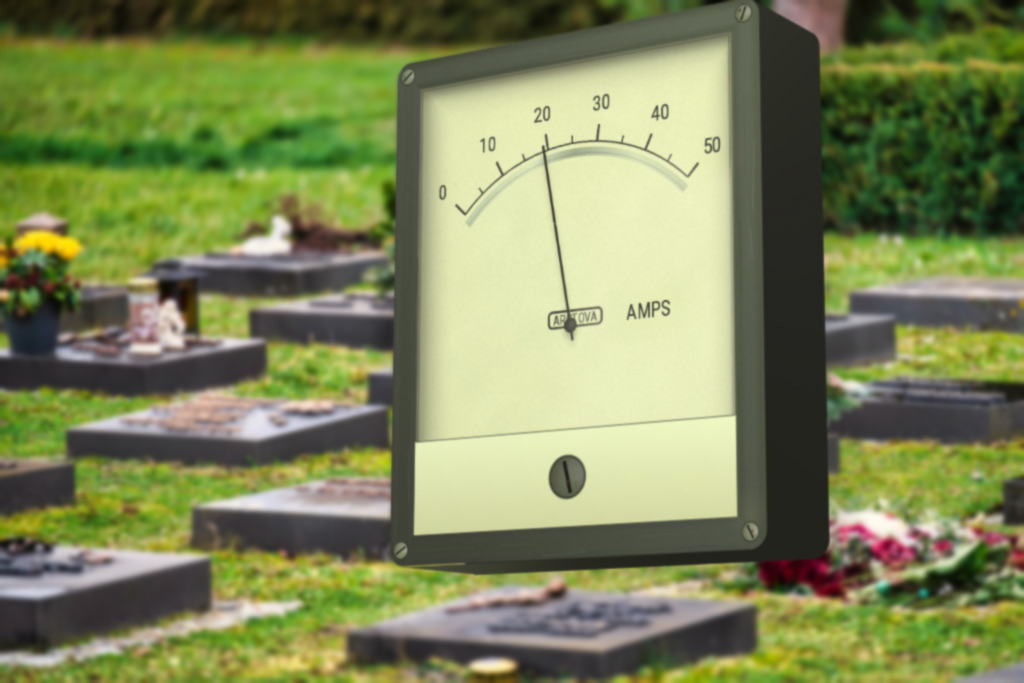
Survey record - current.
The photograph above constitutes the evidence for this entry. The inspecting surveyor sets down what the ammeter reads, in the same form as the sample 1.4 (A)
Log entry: 20 (A)
